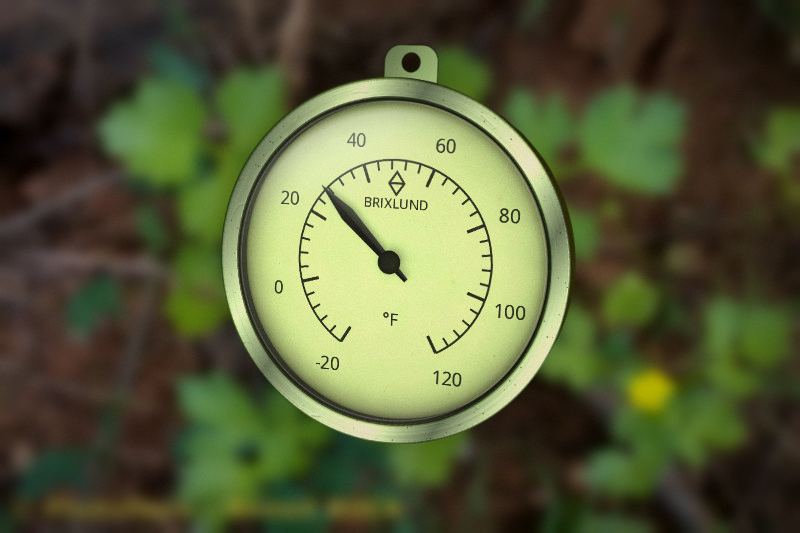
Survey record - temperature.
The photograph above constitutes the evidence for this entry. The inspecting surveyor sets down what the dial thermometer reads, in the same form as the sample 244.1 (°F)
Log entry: 28 (°F)
